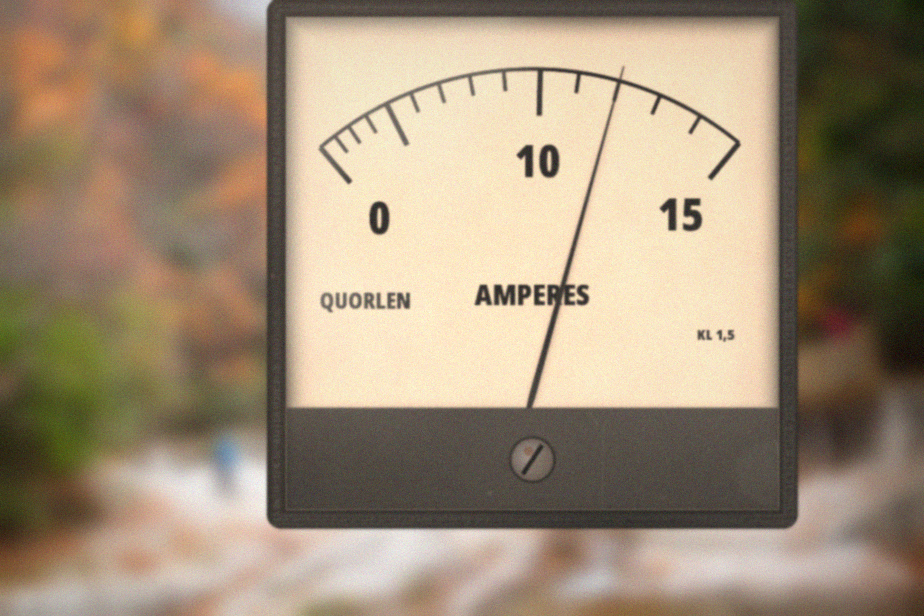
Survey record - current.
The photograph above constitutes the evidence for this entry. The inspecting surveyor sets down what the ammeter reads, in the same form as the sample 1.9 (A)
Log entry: 12 (A)
